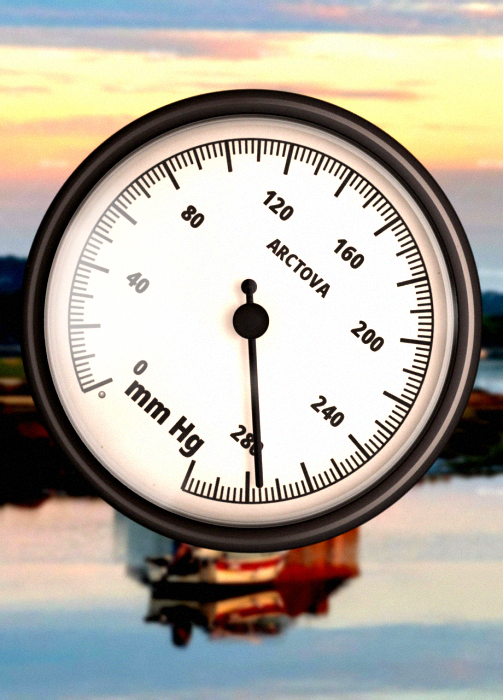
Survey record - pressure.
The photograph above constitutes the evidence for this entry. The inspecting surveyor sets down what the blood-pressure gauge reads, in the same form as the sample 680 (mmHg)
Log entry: 276 (mmHg)
